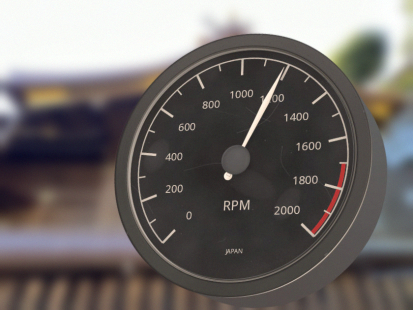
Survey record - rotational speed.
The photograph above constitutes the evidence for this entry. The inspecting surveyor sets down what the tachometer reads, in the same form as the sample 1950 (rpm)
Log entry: 1200 (rpm)
